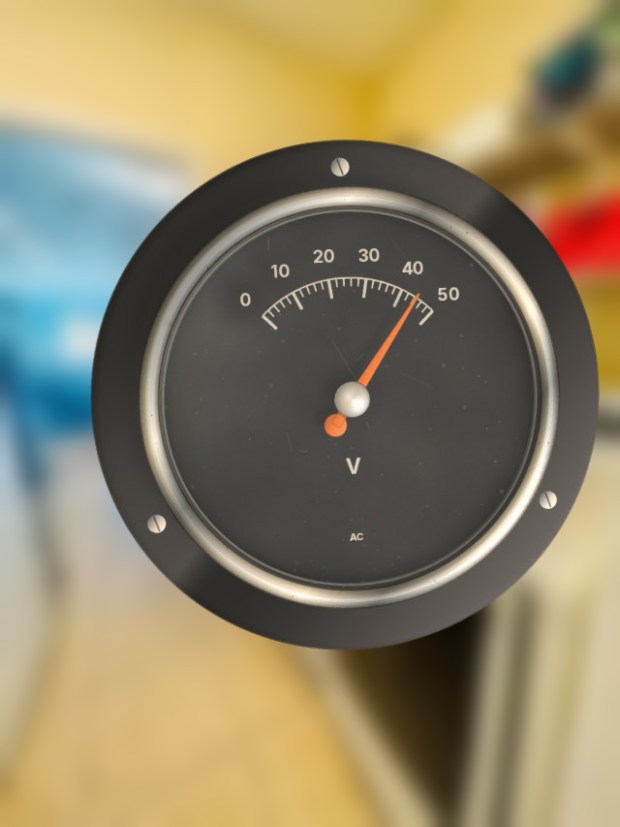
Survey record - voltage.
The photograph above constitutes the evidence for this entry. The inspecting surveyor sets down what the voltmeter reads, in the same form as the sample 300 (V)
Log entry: 44 (V)
